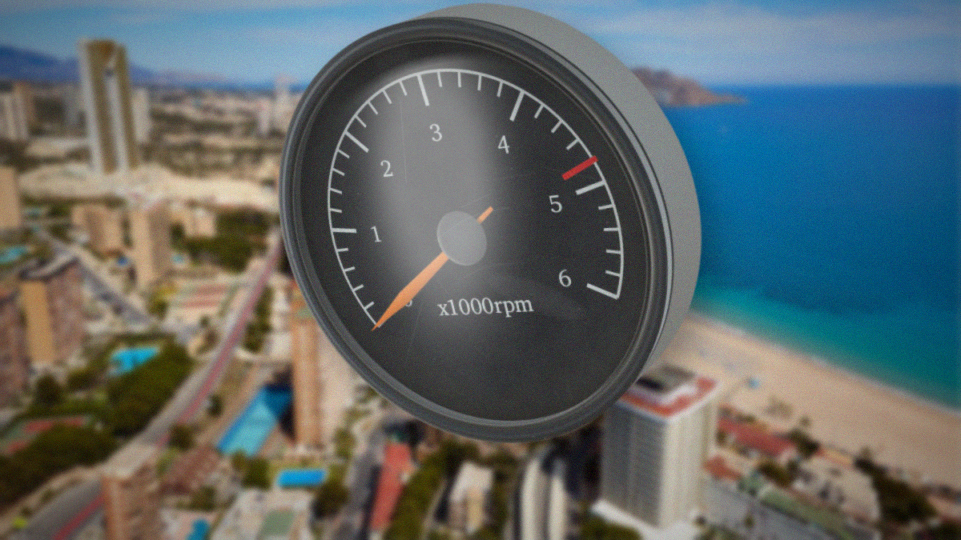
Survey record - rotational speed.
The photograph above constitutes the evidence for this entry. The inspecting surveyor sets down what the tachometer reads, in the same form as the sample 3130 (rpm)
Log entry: 0 (rpm)
